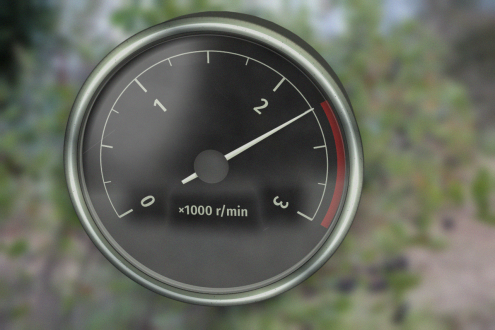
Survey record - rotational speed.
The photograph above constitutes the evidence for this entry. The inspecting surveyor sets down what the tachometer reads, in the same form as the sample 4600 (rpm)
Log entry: 2250 (rpm)
